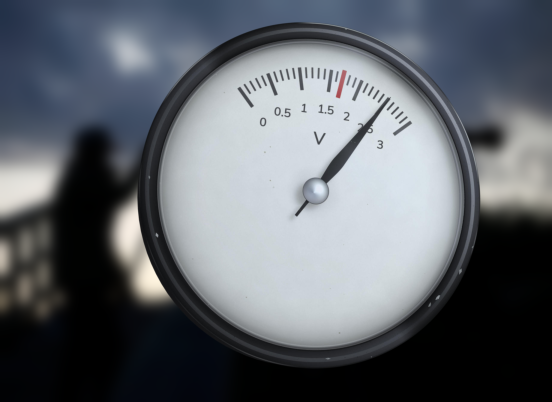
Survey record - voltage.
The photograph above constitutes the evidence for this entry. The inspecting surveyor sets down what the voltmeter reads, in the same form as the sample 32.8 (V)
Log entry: 2.5 (V)
